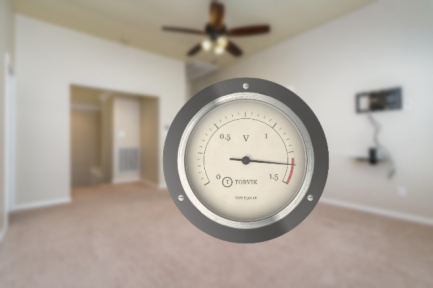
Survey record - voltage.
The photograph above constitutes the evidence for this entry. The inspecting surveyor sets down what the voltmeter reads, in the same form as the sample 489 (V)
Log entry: 1.35 (V)
